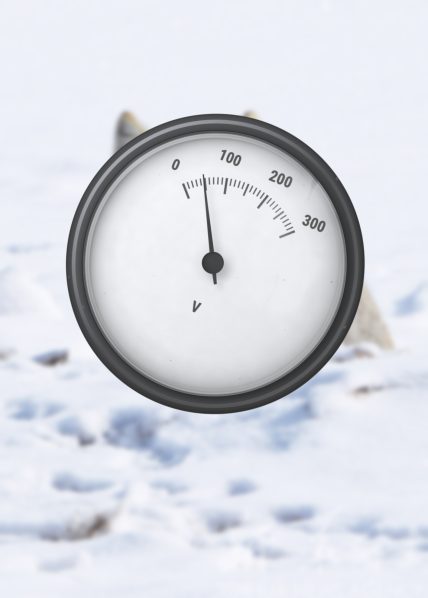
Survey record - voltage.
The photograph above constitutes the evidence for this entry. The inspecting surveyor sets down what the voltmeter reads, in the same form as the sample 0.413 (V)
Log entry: 50 (V)
